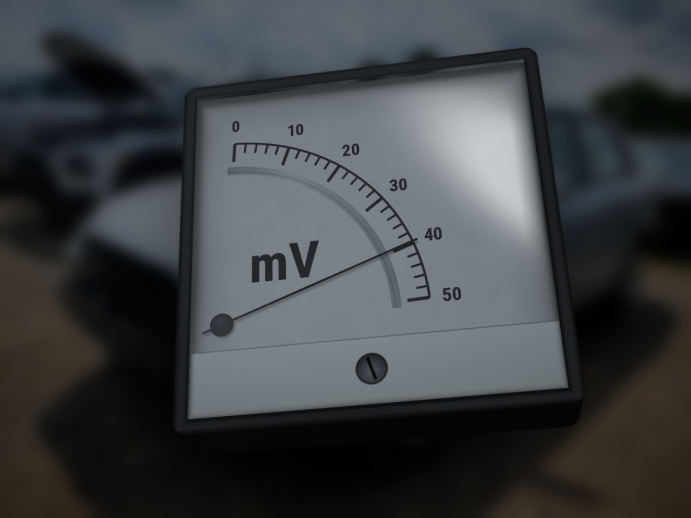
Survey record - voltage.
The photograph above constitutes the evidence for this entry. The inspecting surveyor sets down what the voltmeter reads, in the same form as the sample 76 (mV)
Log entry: 40 (mV)
